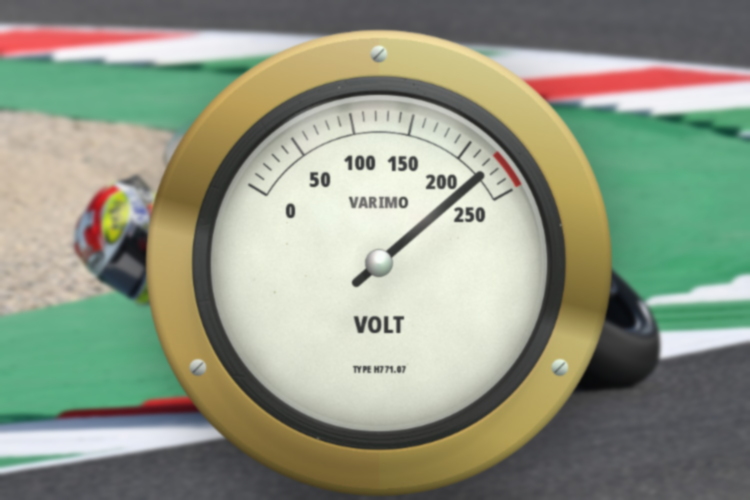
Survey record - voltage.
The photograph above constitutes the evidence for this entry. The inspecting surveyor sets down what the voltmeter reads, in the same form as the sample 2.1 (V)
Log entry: 225 (V)
